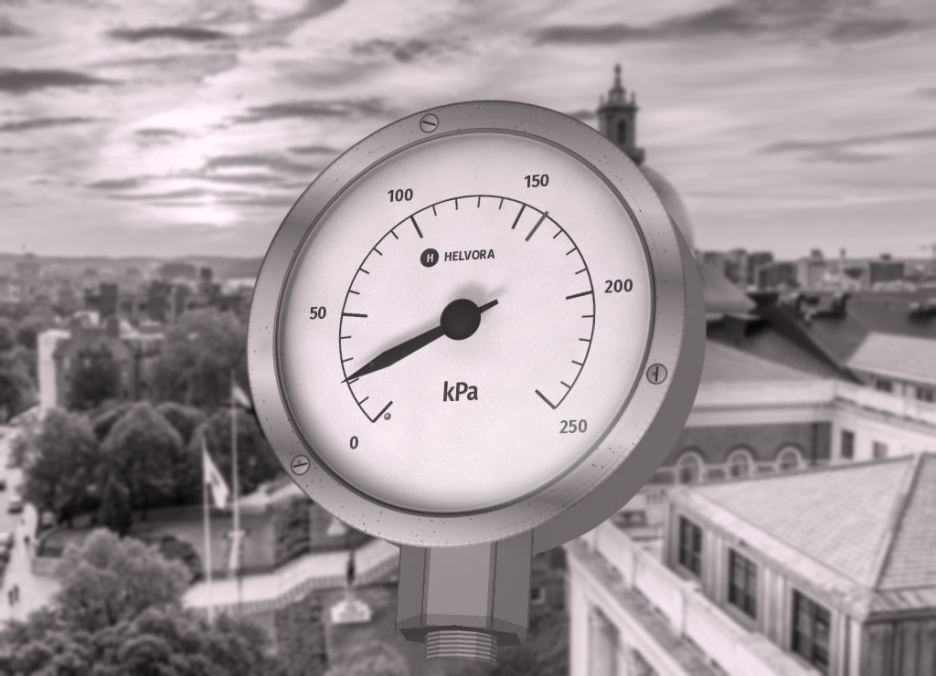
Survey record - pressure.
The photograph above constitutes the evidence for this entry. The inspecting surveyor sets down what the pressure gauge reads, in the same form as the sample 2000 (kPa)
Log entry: 20 (kPa)
